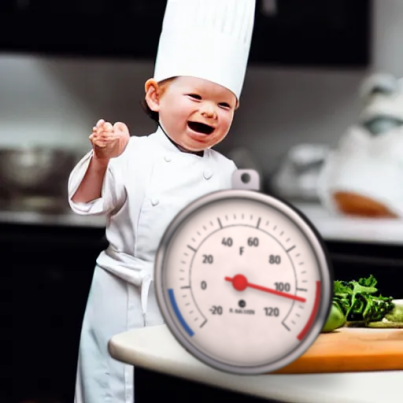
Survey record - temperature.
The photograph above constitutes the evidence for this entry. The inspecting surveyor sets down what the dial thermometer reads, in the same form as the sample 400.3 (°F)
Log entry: 104 (°F)
